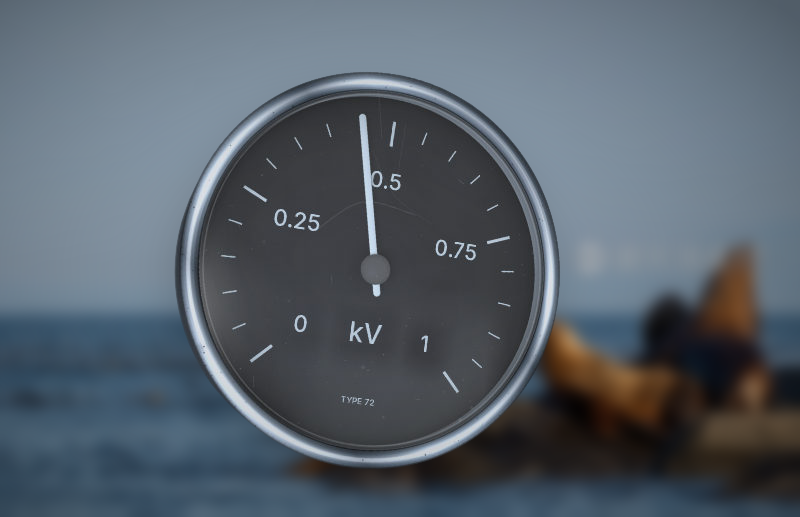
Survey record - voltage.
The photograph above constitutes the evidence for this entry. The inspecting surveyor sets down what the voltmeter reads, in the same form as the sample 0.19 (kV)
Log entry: 0.45 (kV)
